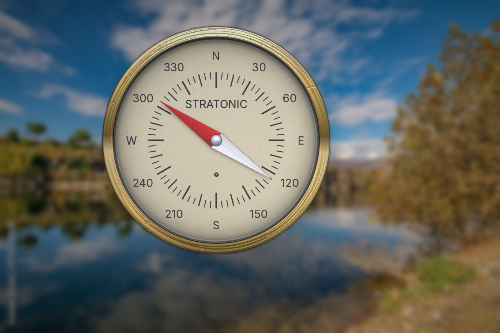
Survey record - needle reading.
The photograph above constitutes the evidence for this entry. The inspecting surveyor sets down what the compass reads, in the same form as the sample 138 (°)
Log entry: 305 (°)
